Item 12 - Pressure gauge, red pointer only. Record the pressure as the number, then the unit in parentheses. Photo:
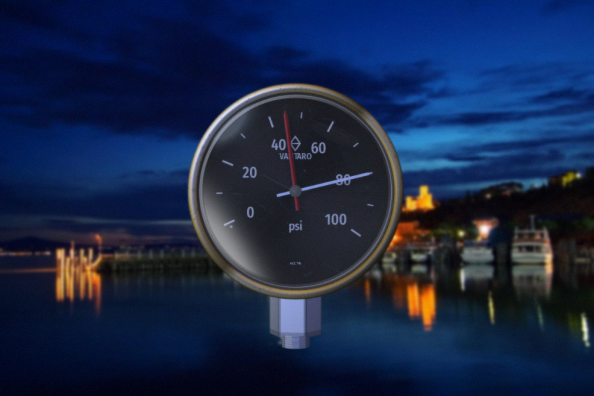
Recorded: 45 (psi)
